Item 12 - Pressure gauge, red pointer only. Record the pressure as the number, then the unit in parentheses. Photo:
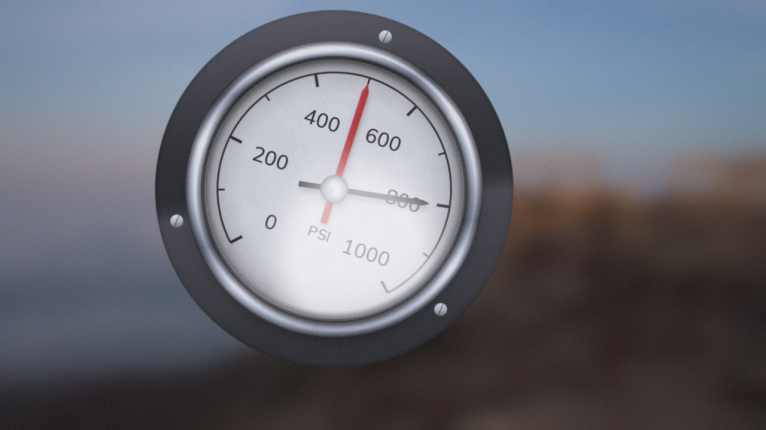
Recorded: 500 (psi)
